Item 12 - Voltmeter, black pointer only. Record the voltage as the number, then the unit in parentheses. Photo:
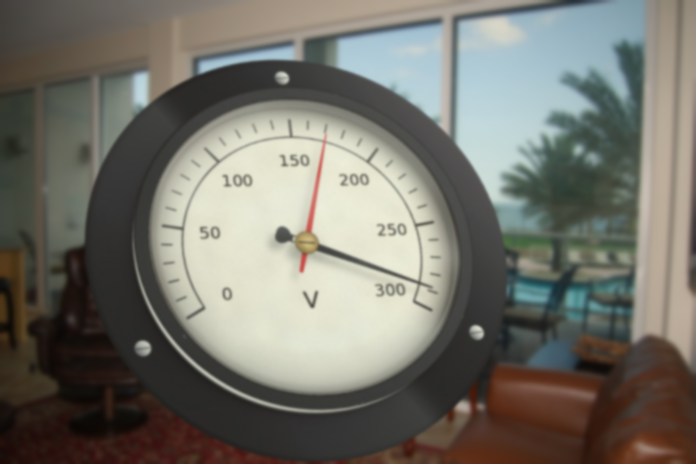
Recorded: 290 (V)
